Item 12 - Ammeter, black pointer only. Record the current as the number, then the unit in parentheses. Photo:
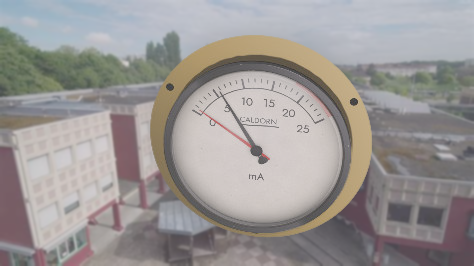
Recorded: 6 (mA)
